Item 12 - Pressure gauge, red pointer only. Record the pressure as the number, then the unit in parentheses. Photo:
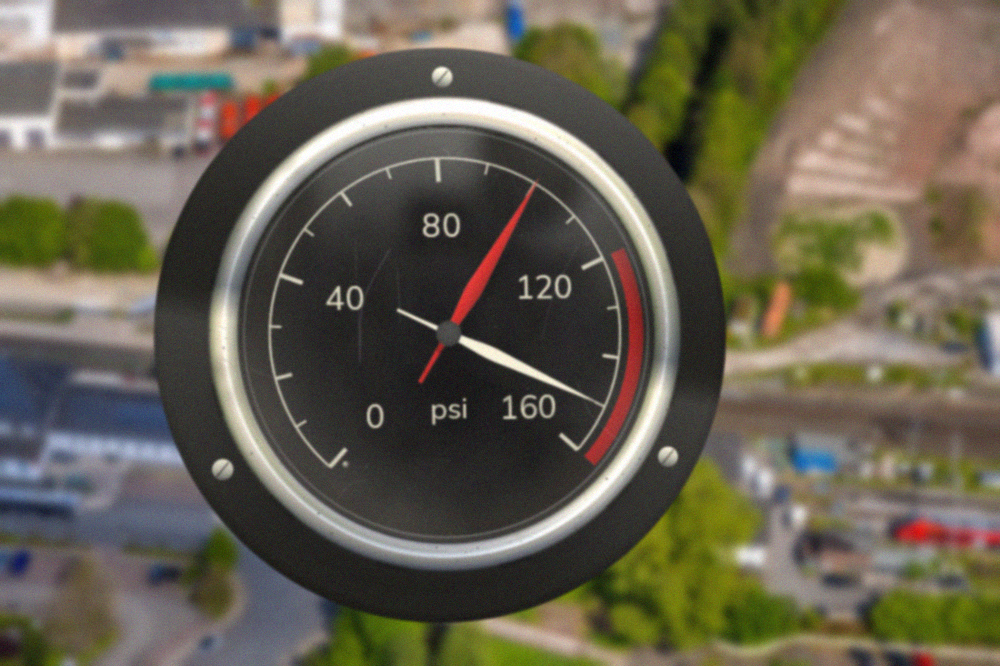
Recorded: 100 (psi)
